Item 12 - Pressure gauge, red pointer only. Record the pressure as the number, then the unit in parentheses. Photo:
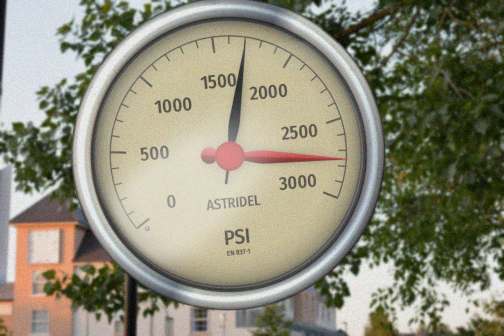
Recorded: 2750 (psi)
